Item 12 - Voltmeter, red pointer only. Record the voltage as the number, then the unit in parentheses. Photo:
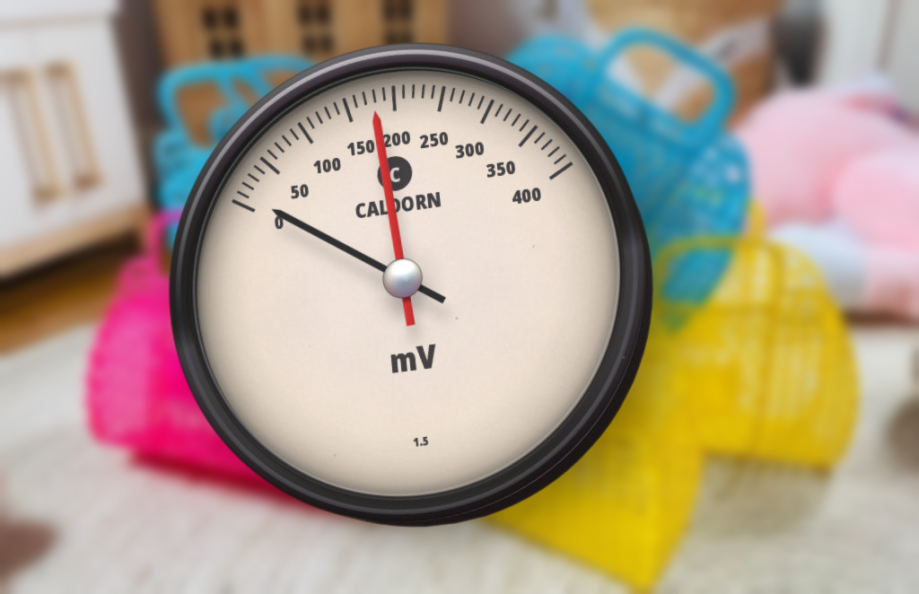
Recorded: 180 (mV)
